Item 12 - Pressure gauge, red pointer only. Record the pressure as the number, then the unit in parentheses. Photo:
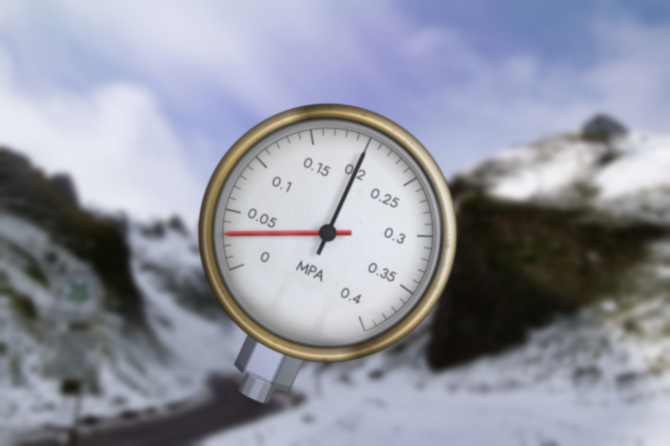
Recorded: 0.03 (MPa)
